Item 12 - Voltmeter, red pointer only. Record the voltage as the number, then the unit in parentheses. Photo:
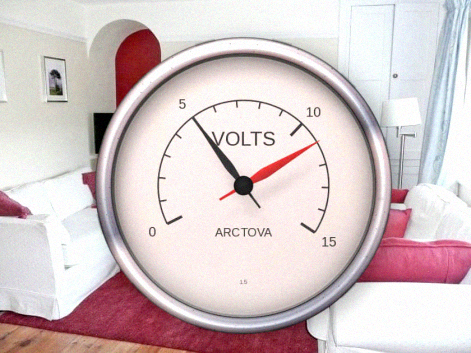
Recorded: 11 (V)
